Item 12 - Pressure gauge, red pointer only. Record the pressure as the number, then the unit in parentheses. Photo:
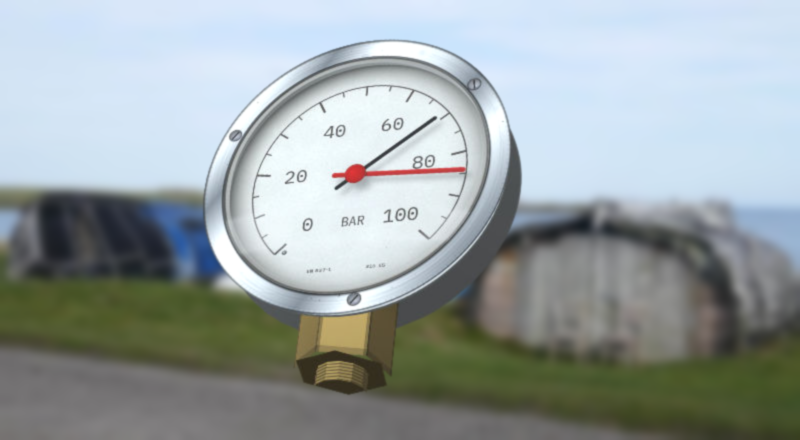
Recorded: 85 (bar)
